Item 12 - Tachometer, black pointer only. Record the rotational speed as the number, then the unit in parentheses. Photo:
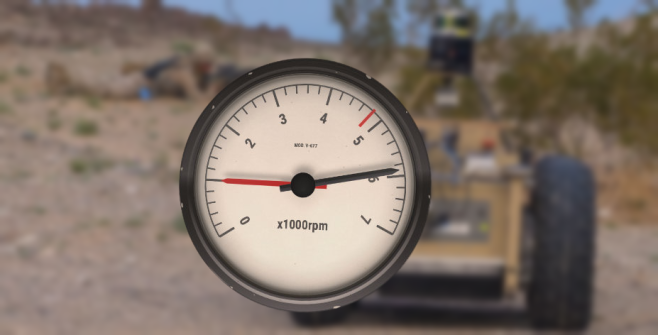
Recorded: 5900 (rpm)
